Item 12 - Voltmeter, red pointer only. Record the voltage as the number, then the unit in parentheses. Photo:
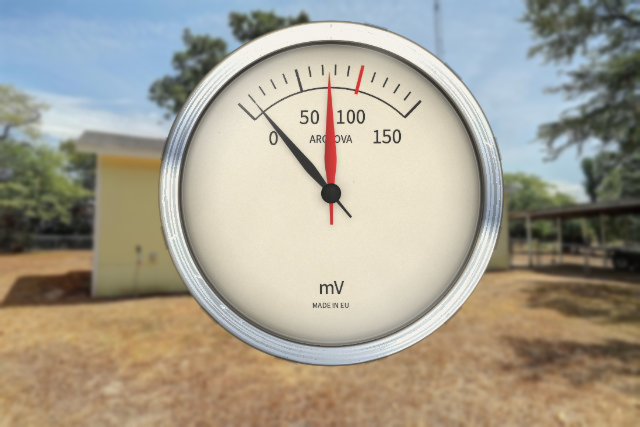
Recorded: 75 (mV)
